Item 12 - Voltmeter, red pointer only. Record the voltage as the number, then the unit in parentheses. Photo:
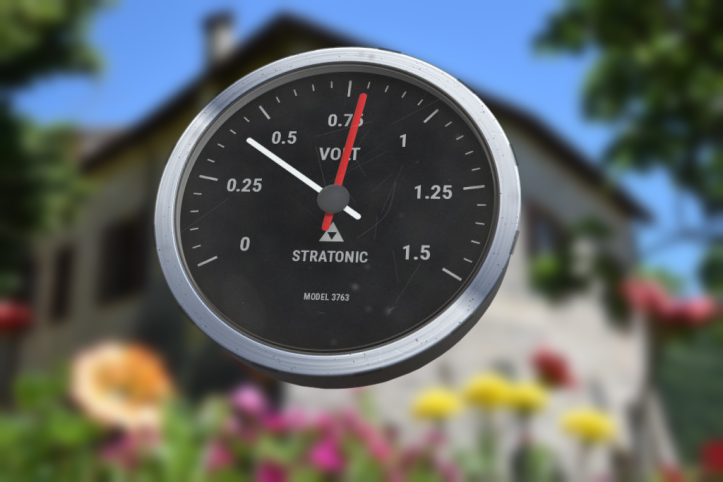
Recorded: 0.8 (V)
